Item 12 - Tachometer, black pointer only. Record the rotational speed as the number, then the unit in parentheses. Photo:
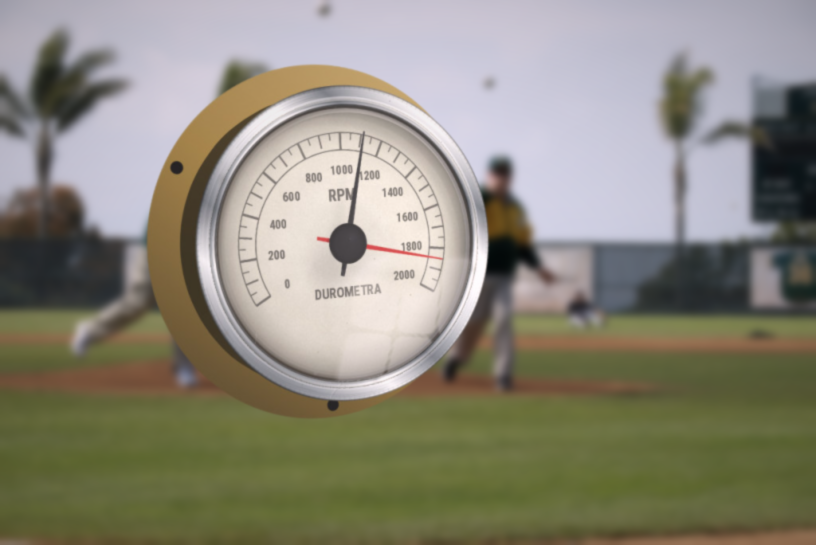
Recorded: 1100 (rpm)
